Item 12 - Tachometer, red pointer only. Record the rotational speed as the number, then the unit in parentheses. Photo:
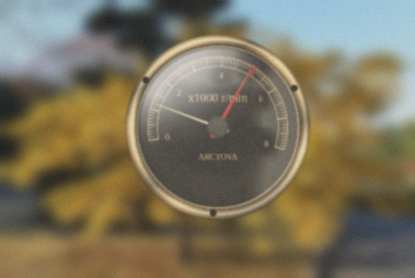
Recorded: 5000 (rpm)
